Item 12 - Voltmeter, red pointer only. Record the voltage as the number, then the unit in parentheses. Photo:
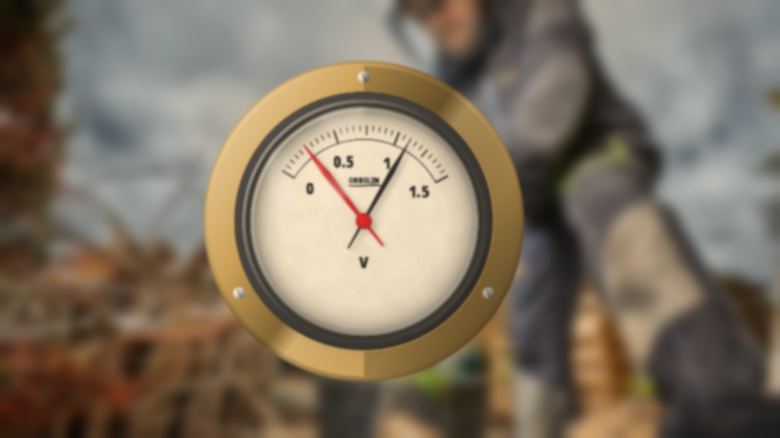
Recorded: 0.25 (V)
